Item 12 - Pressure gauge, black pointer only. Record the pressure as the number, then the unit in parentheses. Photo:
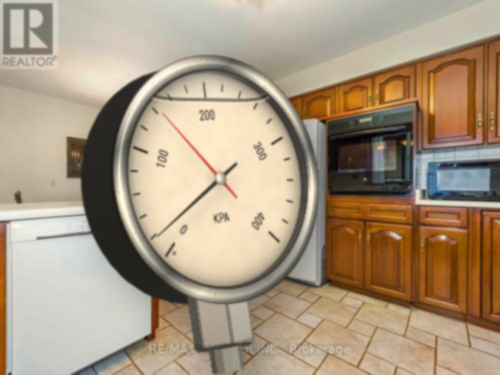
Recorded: 20 (kPa)
